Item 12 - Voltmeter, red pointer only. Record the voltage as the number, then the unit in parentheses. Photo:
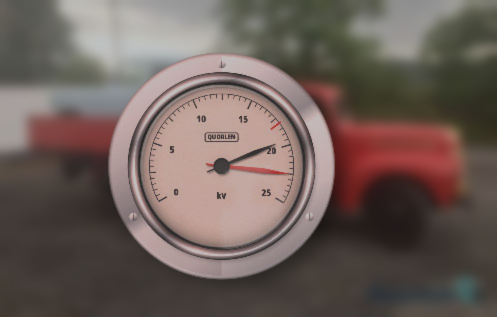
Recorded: 22.5 (kV)
